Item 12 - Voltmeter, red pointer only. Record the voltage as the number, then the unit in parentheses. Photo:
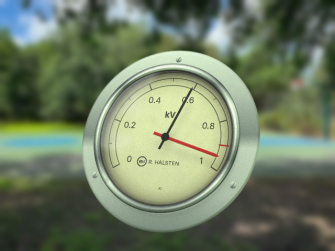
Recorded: 0.95 (kV)
